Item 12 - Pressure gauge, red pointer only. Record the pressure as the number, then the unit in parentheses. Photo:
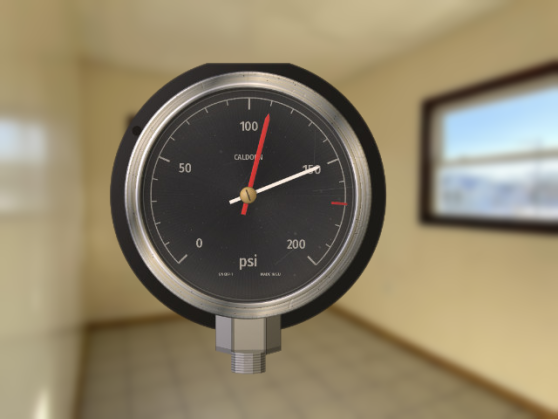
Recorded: 110 (psi)
